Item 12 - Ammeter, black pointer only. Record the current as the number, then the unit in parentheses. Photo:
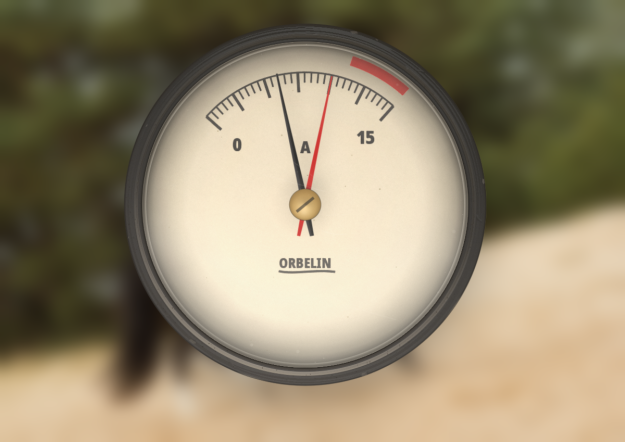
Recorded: 6 (A)
